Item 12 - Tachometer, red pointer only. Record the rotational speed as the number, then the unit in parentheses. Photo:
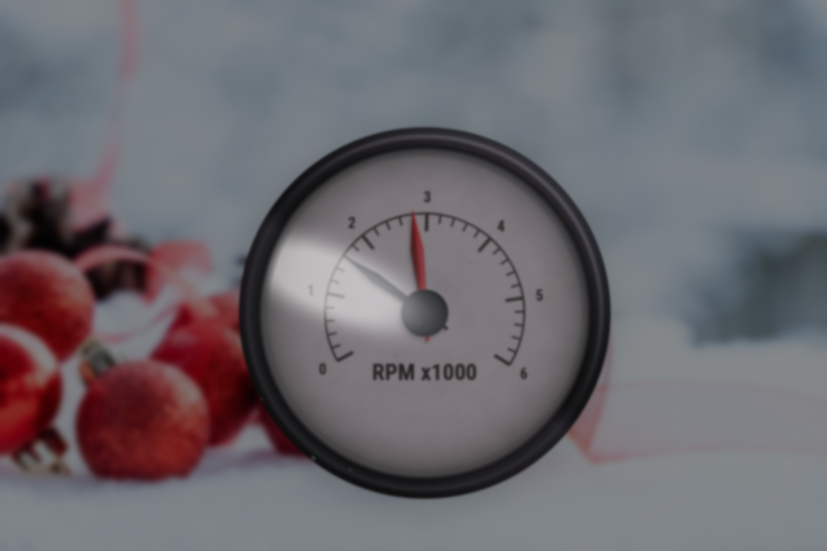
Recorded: 2800 (rpm)
